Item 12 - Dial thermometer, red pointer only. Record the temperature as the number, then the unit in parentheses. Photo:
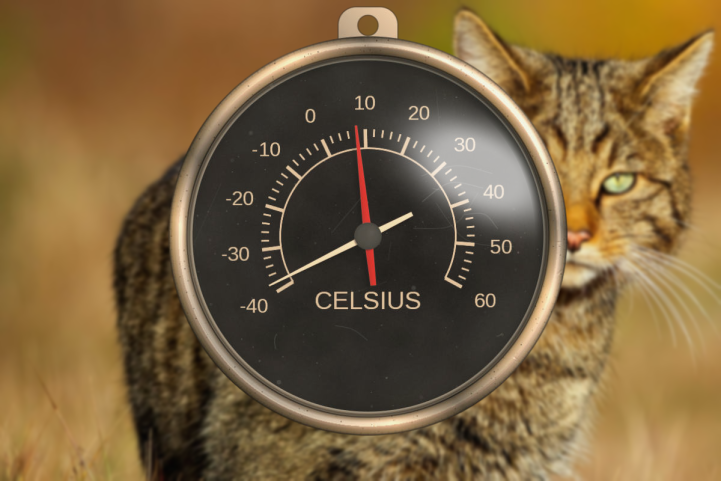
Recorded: 8 (°C)
